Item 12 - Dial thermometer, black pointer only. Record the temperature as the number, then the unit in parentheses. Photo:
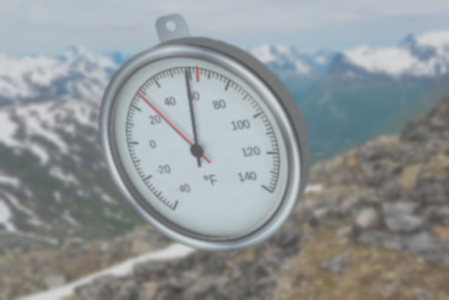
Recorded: 60 (°F)
